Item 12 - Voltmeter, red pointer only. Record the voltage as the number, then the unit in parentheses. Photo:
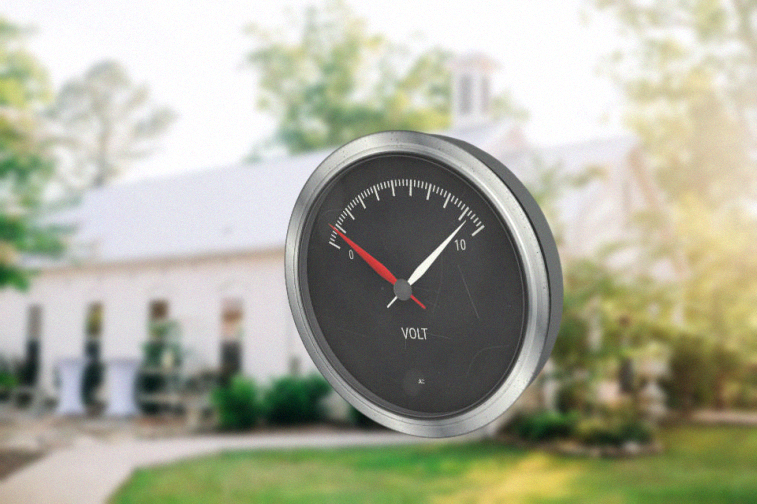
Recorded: 1 (V)
